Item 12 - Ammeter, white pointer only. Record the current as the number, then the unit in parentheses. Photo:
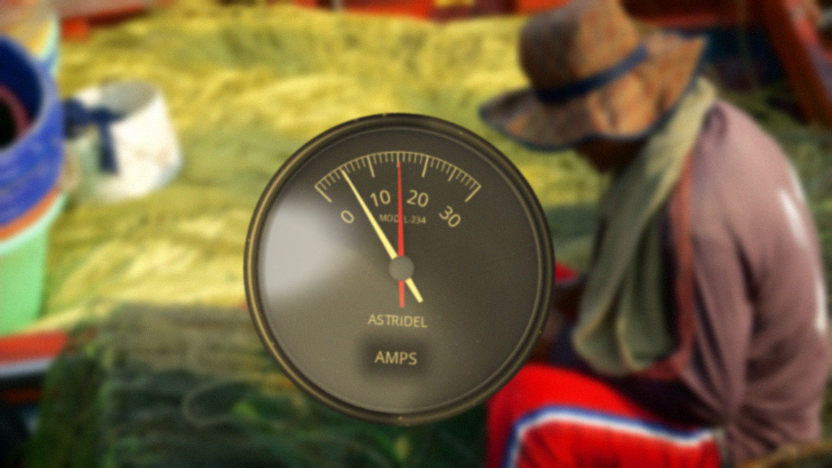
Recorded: 5 (A)
